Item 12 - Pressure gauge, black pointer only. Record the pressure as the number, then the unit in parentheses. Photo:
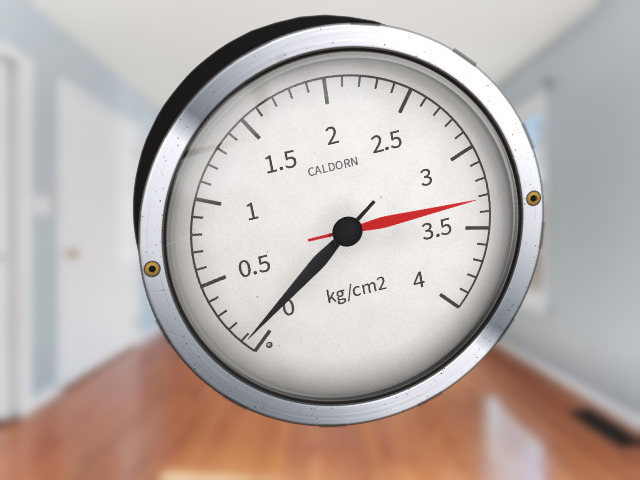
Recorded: 0.1 (kg/cm²)
